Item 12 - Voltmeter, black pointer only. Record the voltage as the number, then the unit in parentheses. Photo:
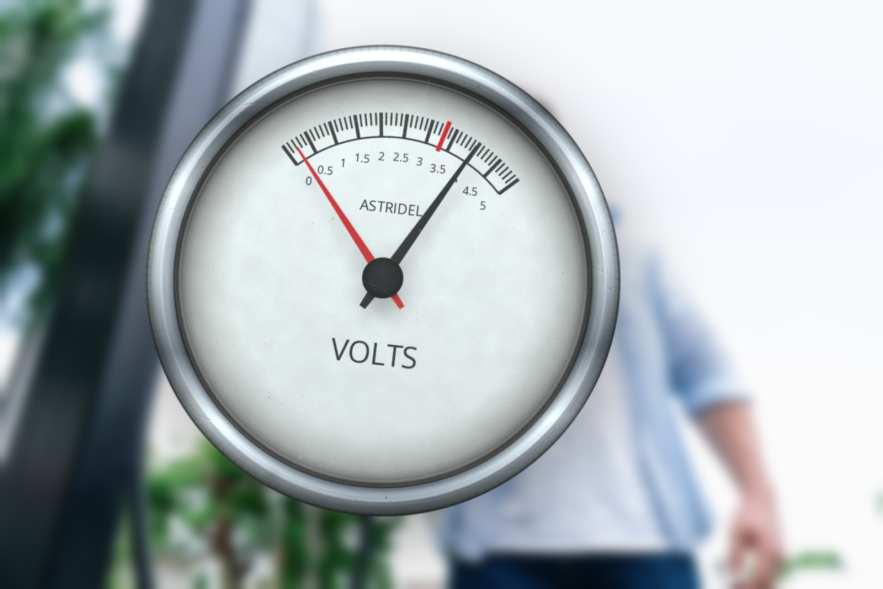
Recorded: 4 (V)
